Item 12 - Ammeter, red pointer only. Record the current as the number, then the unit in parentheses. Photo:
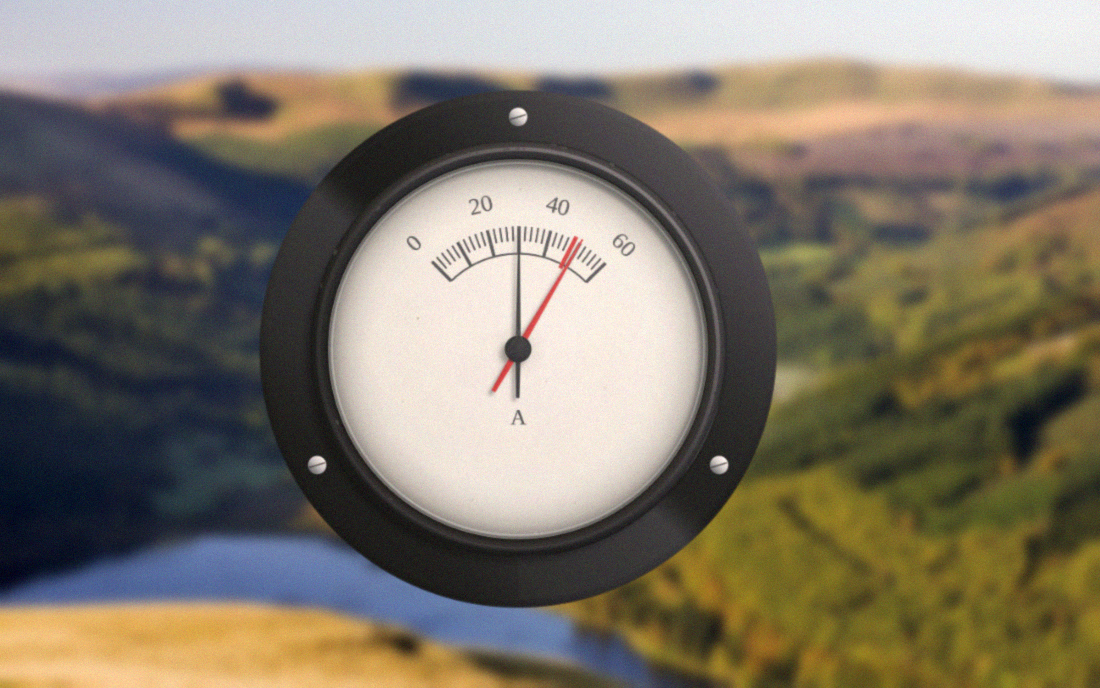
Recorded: 50 (A)
